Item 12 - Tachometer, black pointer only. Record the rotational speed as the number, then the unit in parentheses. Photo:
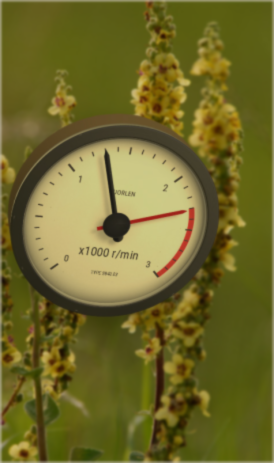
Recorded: 1300 (rpm)
